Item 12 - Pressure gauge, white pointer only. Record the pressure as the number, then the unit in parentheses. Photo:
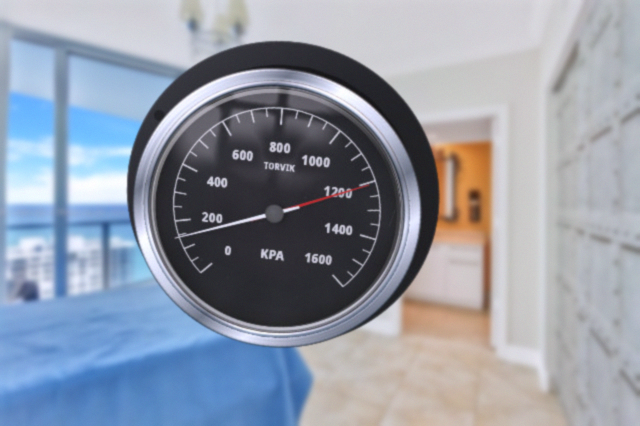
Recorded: 150 (kPa)
